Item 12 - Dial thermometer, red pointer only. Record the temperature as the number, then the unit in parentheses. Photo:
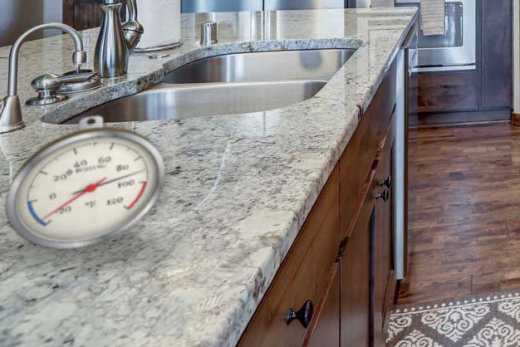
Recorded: -15 (°F)
